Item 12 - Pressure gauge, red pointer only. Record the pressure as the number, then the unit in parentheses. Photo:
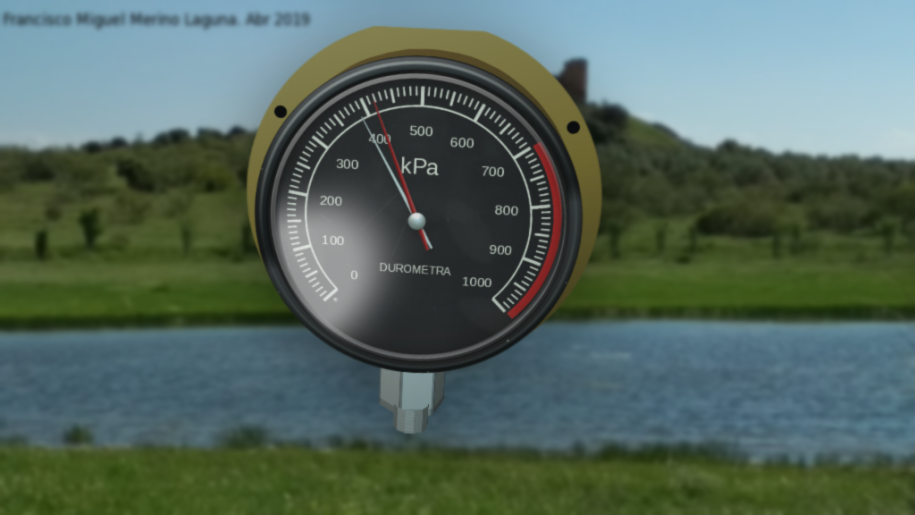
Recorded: 420 (kPa)
